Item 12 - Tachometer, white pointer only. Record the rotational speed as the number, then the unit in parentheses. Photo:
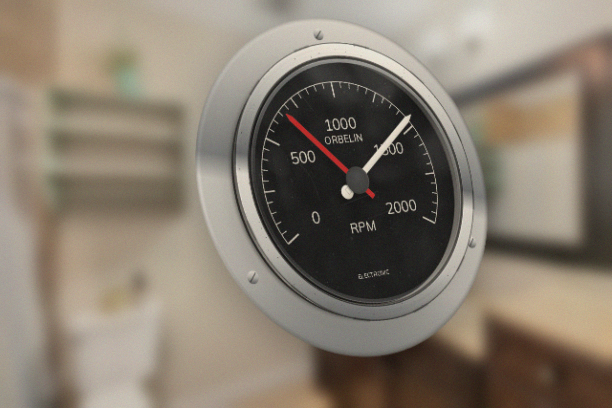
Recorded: 1450 (rpm)
